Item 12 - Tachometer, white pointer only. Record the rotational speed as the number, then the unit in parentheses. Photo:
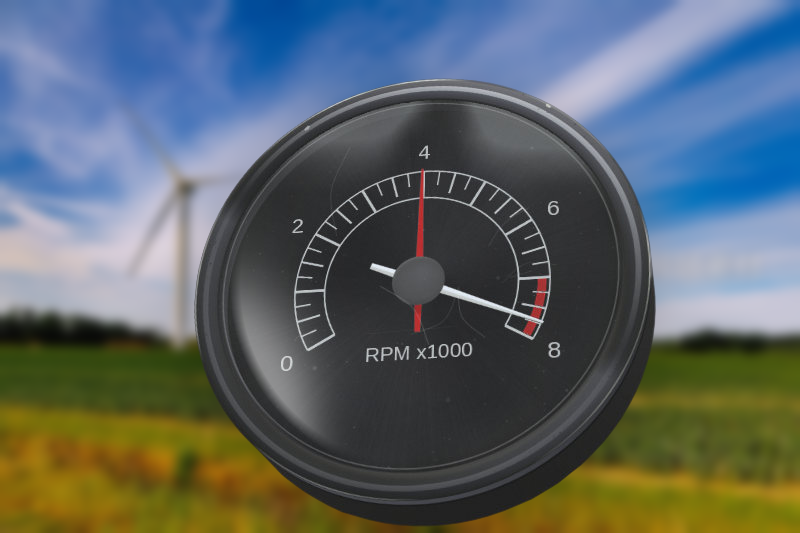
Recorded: 7750 (rpm)
